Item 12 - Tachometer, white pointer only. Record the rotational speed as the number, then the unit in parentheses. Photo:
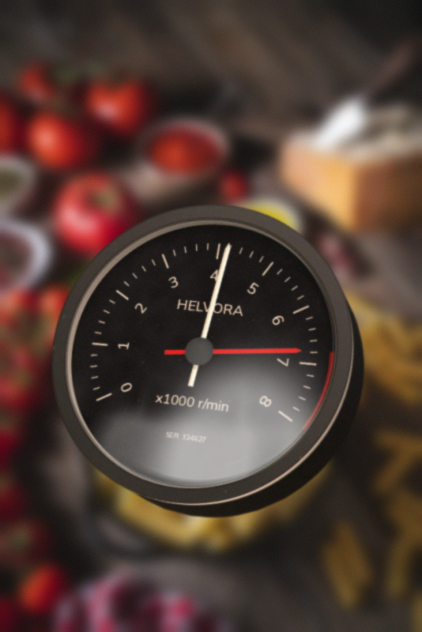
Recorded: 4200 (rpm)
